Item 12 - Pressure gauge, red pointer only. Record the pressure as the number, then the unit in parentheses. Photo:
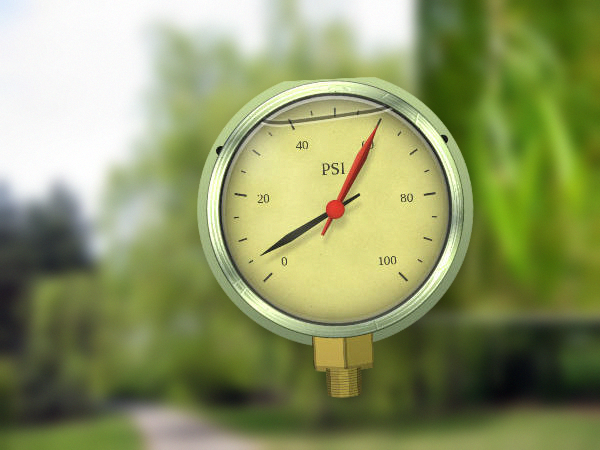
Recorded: 60 (psi)
